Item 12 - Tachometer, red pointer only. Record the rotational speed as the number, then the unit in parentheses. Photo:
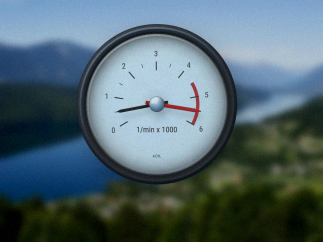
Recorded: 5500 (rpm)
